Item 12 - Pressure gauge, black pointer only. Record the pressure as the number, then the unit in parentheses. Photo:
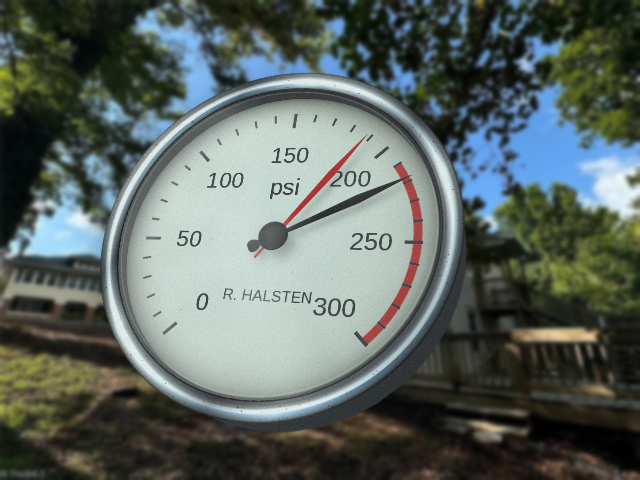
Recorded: 220 (psi)
